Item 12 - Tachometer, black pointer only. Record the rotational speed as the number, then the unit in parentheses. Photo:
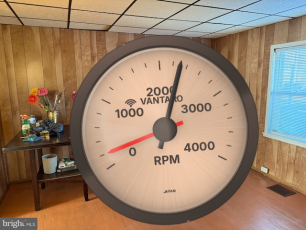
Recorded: 2300 (rpm)
